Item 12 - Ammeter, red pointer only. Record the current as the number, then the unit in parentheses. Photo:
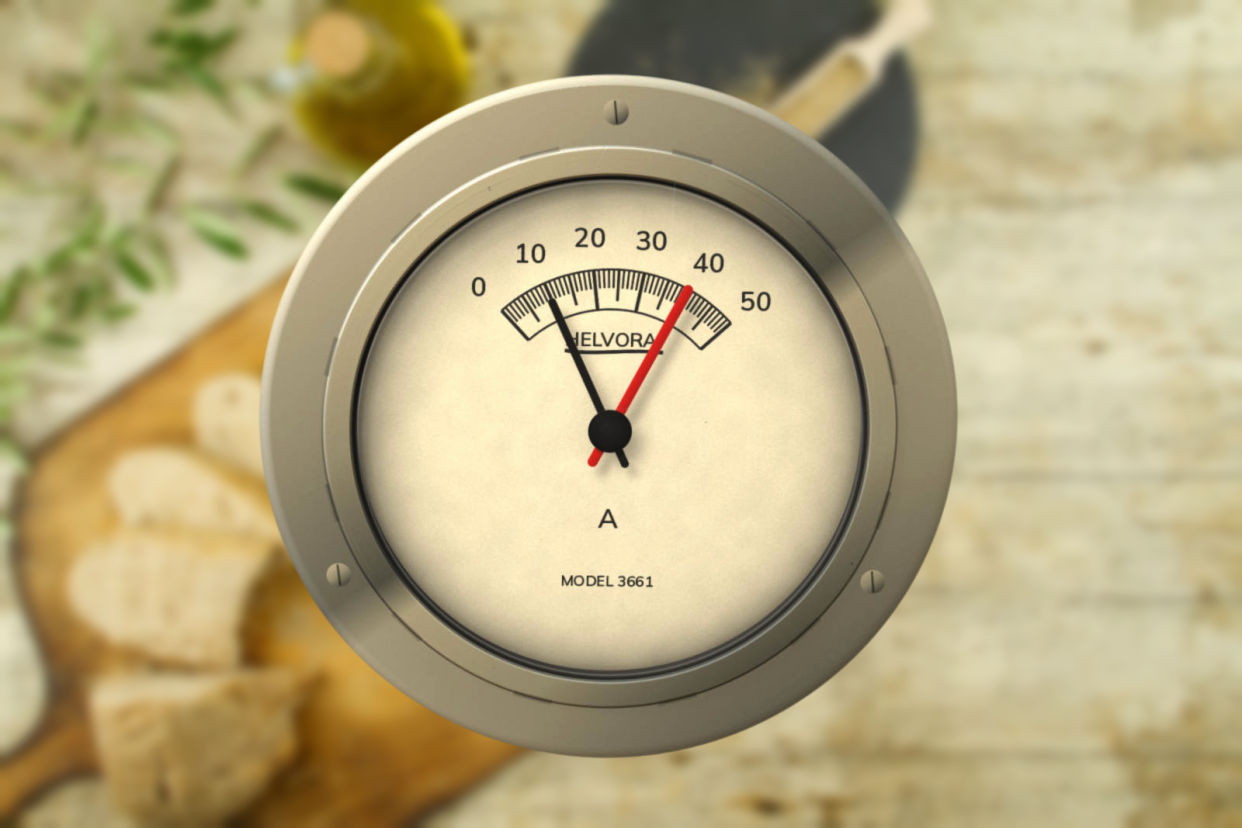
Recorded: 39 (A)
